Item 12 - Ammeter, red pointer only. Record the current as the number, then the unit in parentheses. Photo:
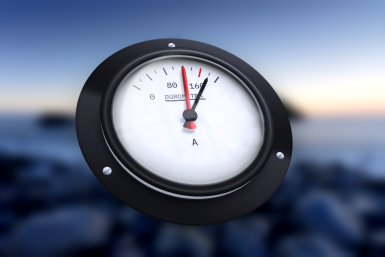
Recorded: 120 (A)
